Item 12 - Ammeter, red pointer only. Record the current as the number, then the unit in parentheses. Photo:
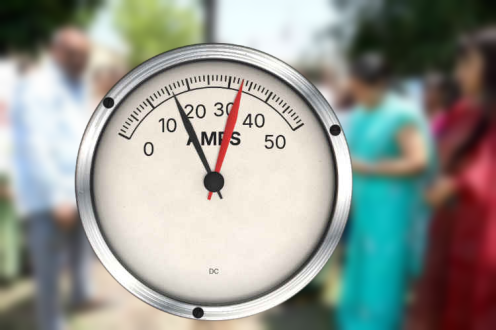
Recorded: 33 (A)
